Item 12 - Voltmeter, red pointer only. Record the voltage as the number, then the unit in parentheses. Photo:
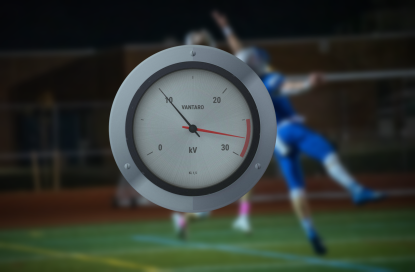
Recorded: 27.5 (kV)
